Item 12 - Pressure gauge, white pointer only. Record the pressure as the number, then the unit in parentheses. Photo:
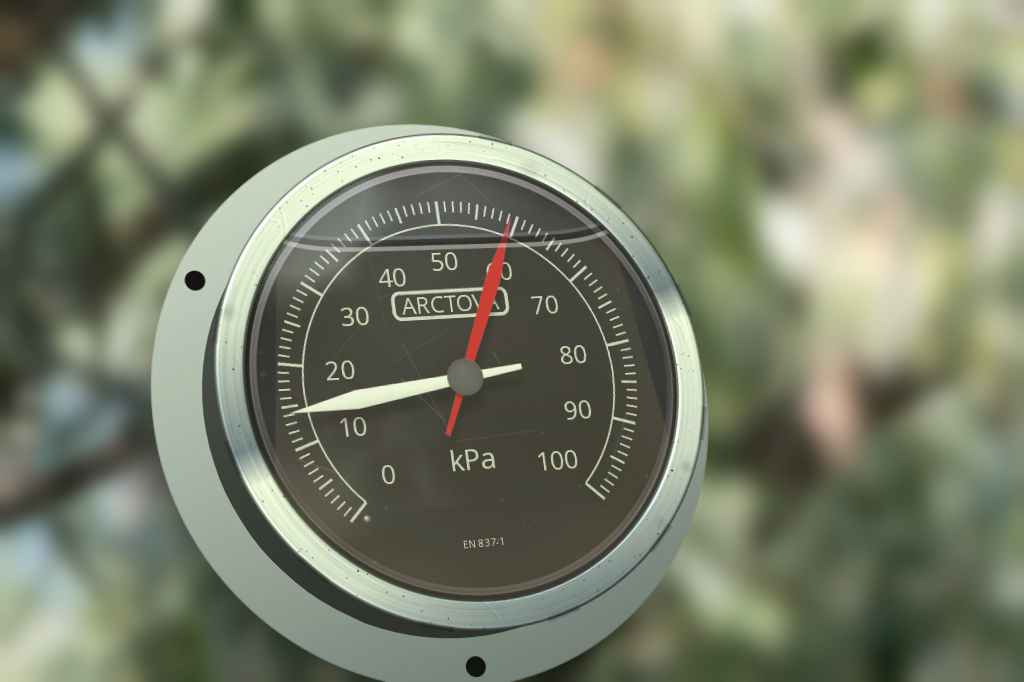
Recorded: 14 (kPa)
